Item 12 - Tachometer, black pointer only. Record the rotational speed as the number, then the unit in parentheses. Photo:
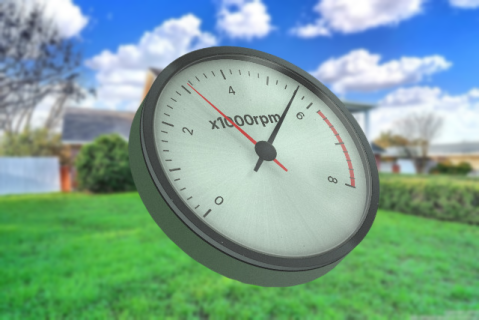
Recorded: 5600 (rpm)
